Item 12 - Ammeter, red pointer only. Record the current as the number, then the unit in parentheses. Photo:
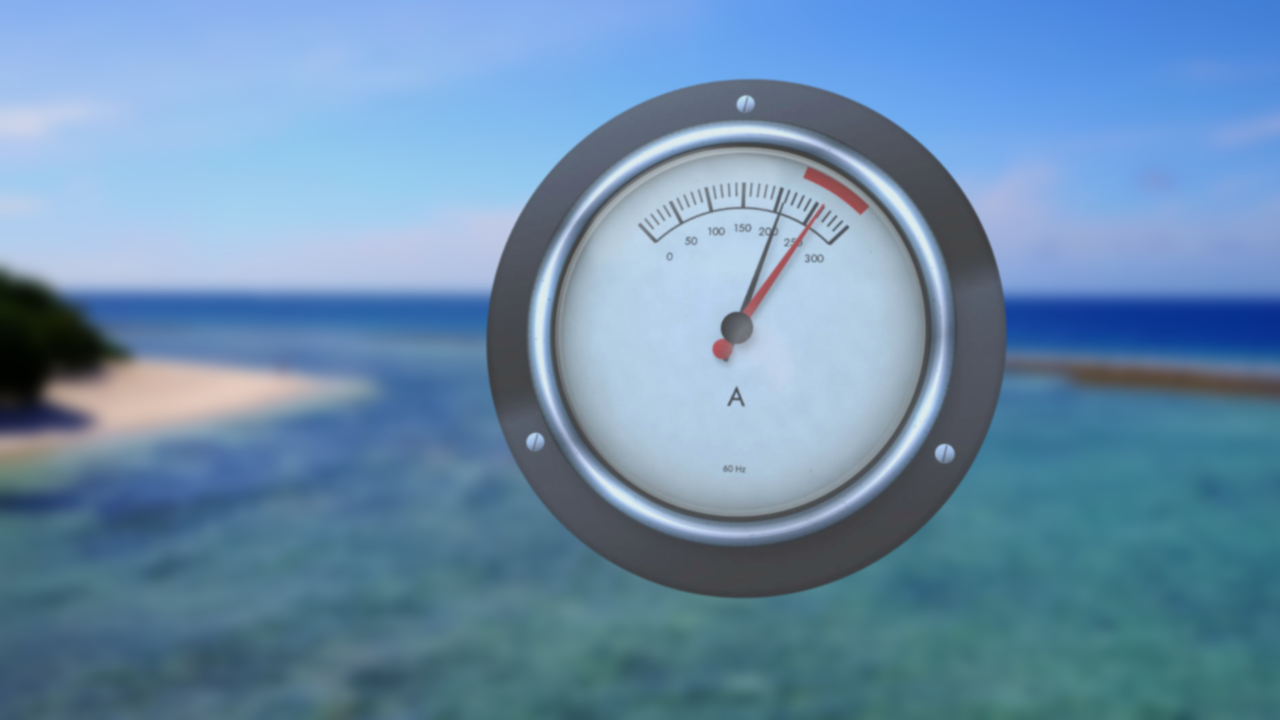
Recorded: 260 (A)
